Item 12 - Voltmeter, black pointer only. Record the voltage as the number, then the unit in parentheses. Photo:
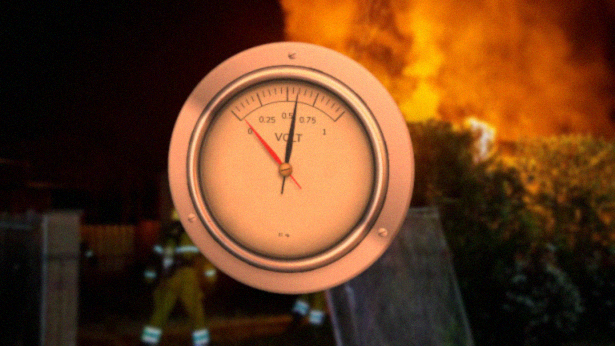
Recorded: 0.6 (V)
